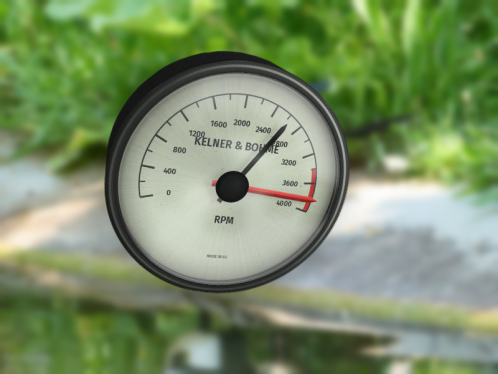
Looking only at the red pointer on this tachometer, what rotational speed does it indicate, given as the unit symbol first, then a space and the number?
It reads rpm 3800
